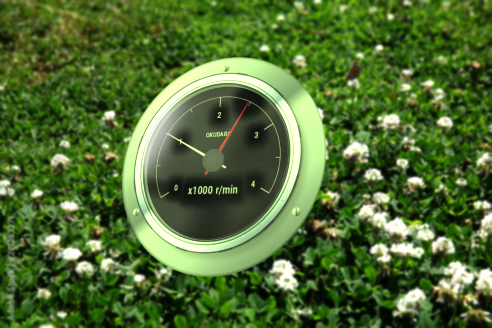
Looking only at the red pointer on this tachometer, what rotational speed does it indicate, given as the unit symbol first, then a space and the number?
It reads rpm 2500
